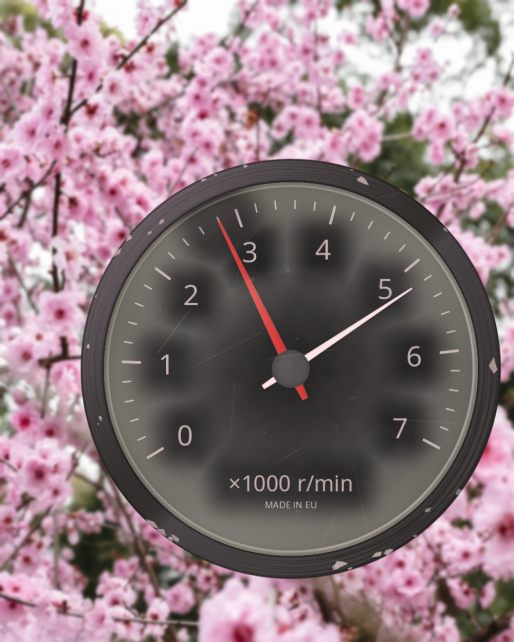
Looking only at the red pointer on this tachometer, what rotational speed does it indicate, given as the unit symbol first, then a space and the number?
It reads rpm 2800
